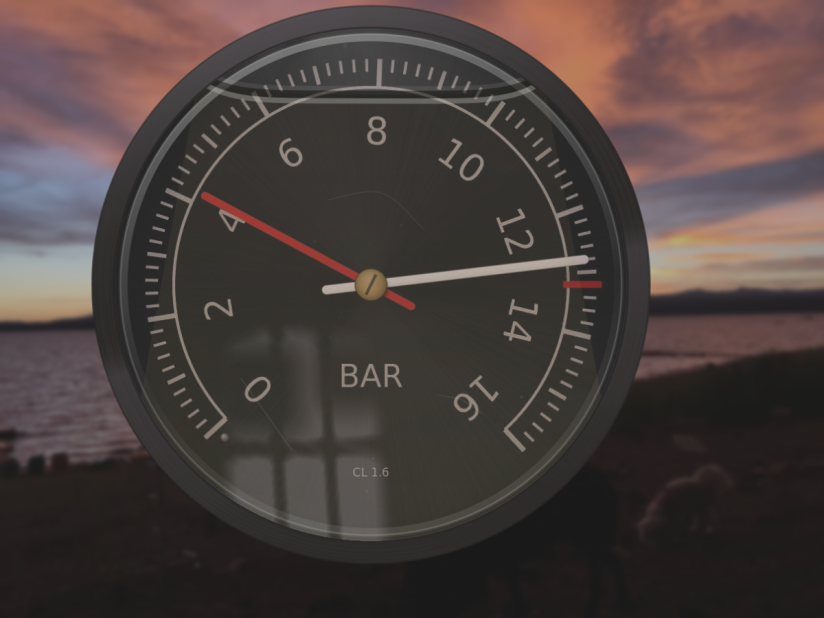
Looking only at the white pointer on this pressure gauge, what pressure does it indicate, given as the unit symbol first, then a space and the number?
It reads bar 12.8
